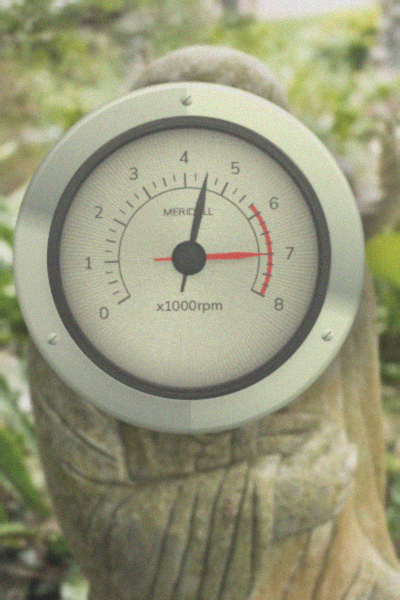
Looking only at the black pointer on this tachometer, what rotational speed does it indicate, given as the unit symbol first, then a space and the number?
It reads rpm 4500
